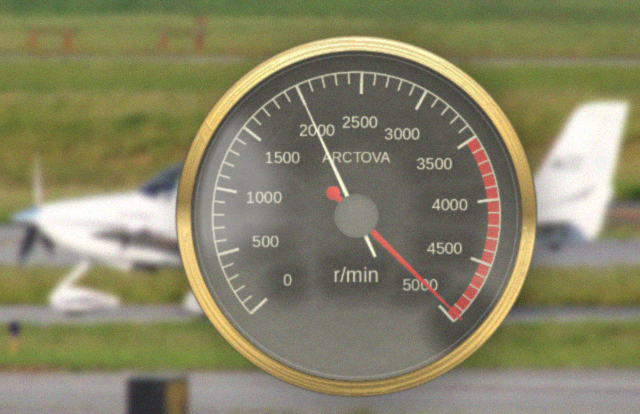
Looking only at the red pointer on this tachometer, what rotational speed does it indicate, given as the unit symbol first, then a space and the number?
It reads rpm 4950
